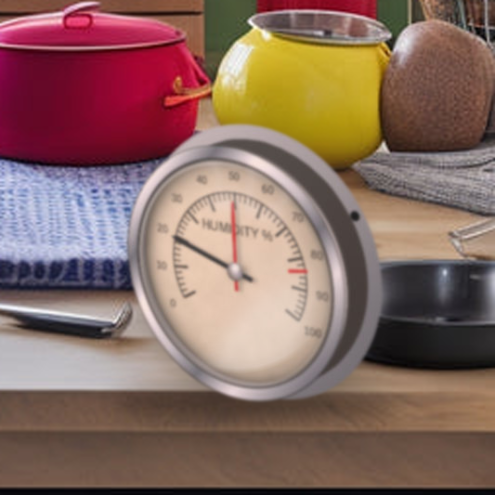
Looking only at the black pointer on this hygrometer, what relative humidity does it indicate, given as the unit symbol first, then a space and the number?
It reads % 20
